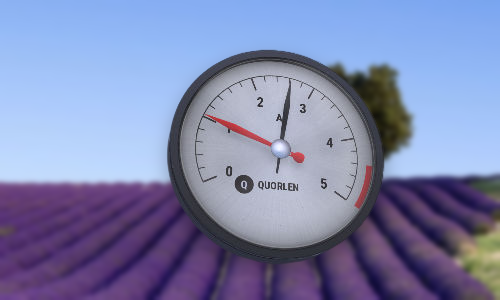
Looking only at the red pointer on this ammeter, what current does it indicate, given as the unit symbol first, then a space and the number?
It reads A 1
